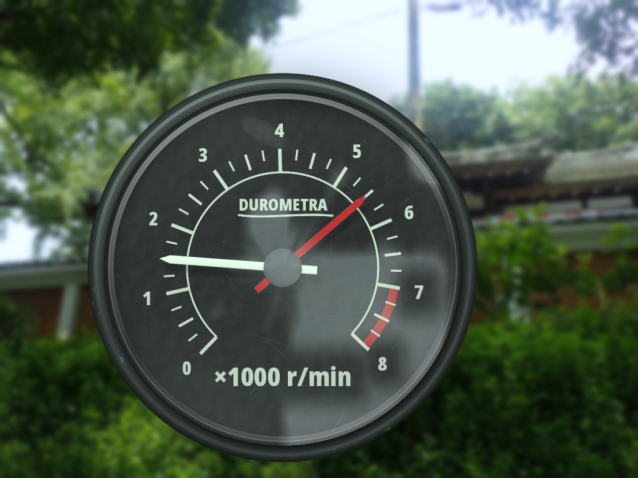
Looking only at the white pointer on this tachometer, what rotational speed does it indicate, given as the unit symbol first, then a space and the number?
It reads rpm 1500
